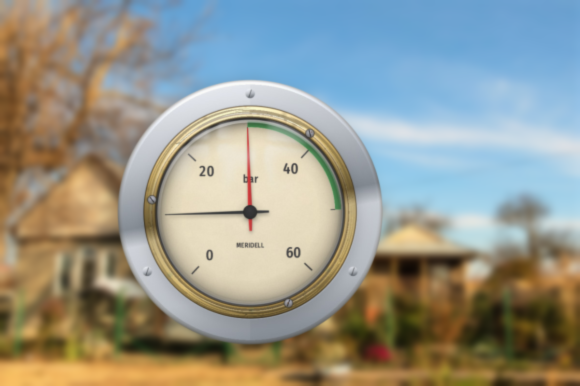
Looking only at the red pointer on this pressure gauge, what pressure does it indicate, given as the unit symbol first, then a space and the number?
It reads bar 30
